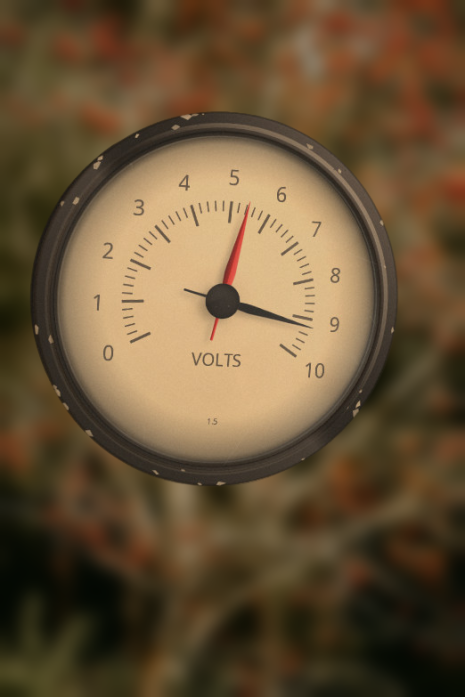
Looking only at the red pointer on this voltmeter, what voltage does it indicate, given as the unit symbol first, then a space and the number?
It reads V 5.4
